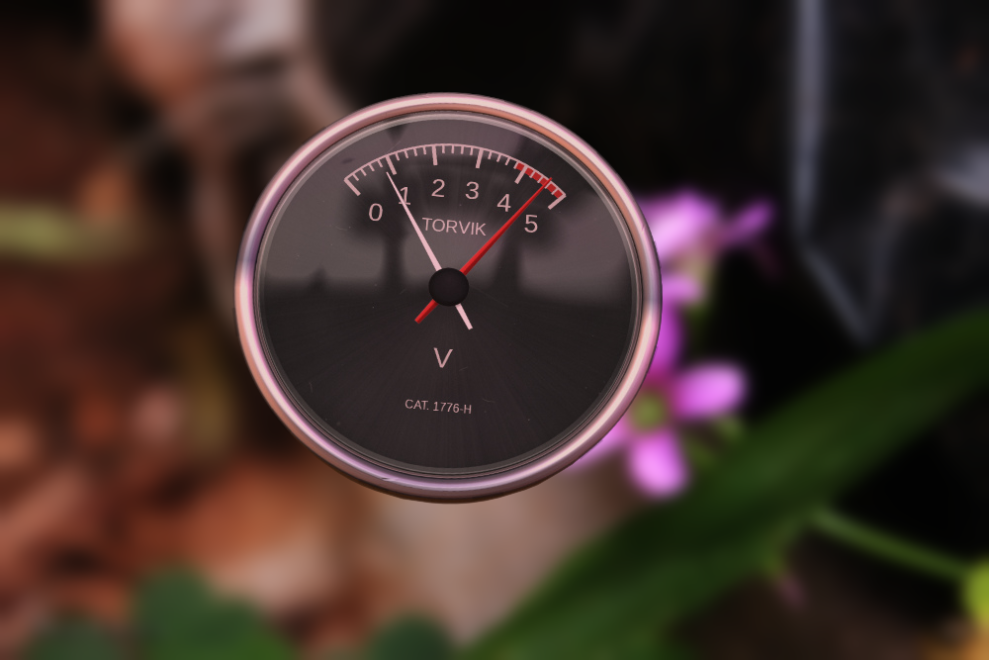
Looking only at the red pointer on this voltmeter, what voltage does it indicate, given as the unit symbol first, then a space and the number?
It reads V 4.6
